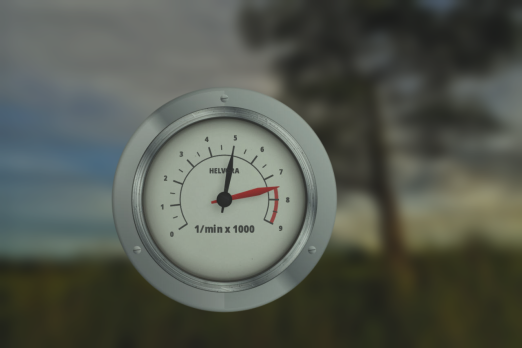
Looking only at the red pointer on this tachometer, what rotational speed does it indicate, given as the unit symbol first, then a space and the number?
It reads rpm 7500
